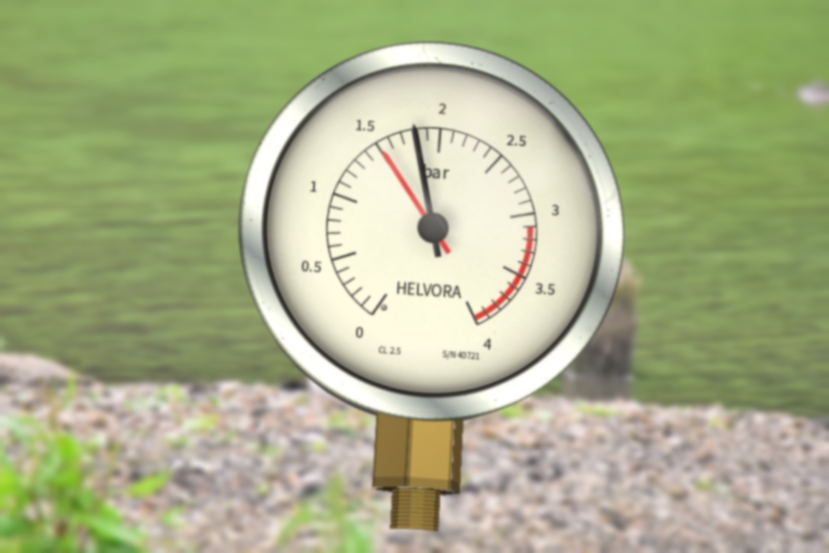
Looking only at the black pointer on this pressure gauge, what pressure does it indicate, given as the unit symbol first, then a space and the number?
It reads bar 1.8
